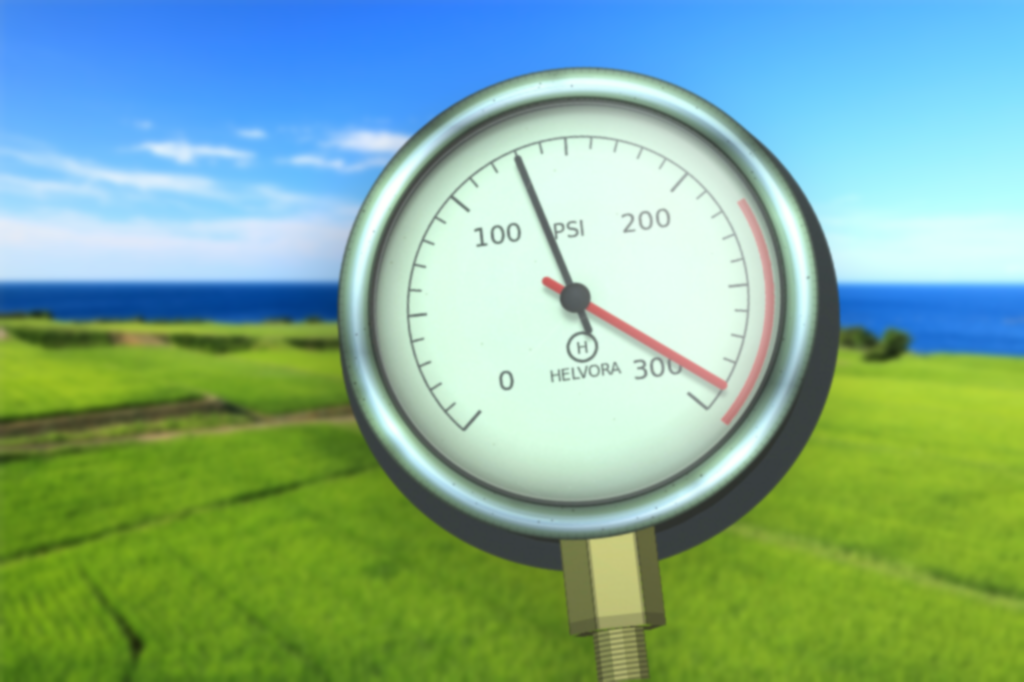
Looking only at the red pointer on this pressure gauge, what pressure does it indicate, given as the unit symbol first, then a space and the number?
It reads psi 290
